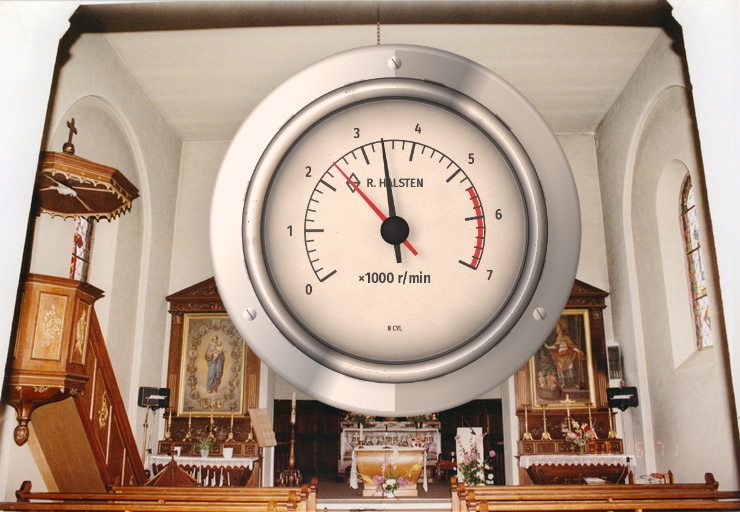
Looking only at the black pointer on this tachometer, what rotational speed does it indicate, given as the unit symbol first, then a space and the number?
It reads rpm 3400
